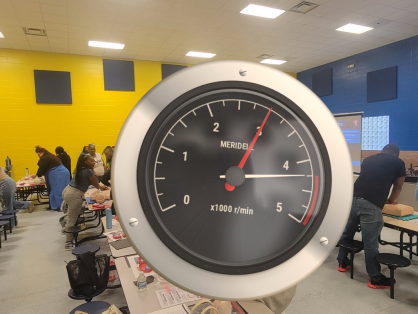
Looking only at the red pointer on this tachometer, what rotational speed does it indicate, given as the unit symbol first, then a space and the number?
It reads rpm 3000
